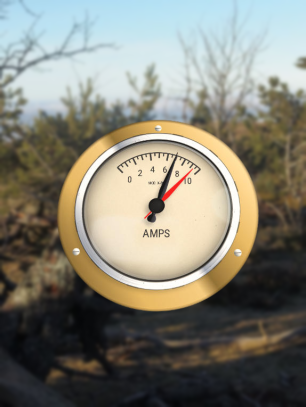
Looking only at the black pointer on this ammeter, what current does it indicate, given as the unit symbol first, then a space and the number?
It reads A 7
